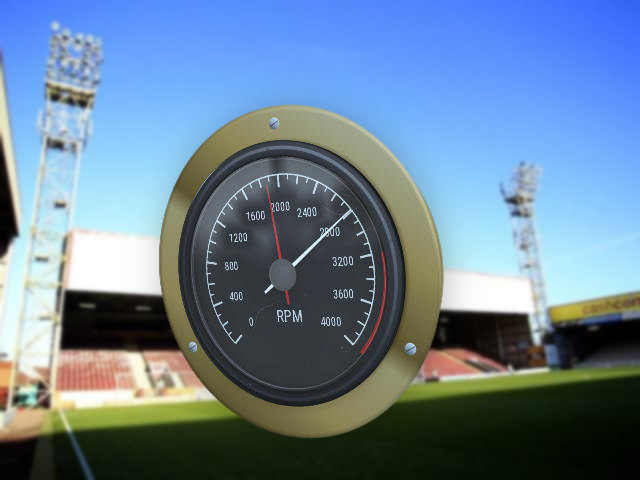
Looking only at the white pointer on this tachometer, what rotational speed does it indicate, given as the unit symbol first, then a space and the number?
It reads rpm 2800
